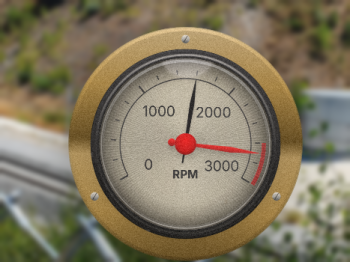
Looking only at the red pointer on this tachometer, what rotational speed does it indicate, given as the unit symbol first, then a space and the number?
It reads rpm 2700
